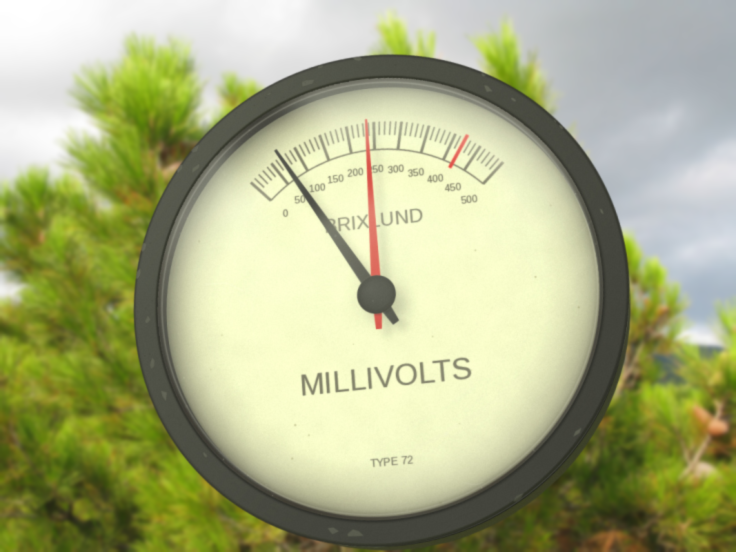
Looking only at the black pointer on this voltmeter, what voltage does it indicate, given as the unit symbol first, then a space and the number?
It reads mV 70
